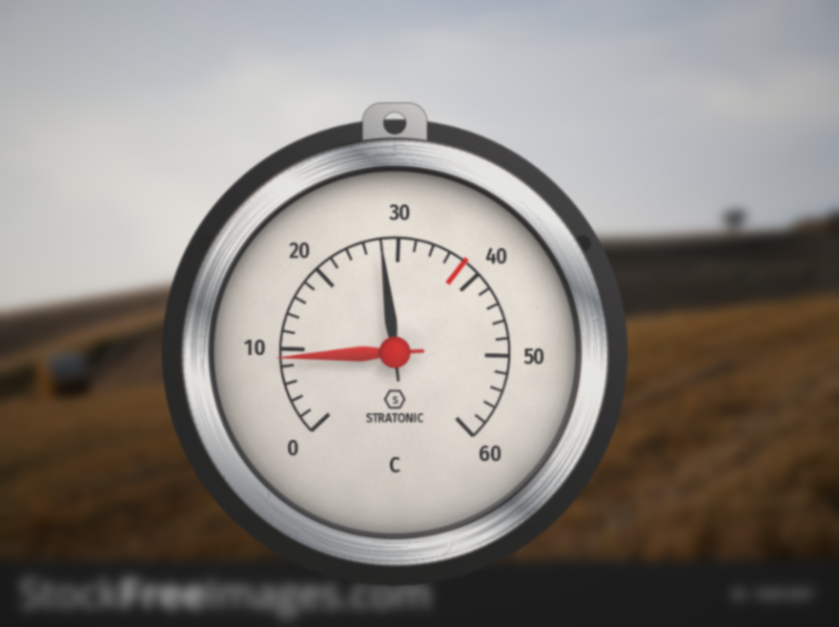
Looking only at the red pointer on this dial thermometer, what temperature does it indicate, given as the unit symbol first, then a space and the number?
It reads °C 9
